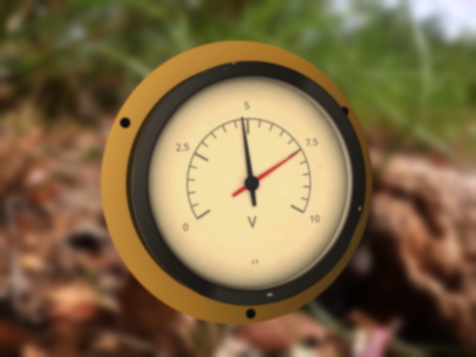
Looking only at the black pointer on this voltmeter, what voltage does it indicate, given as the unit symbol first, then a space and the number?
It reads V 4.75
